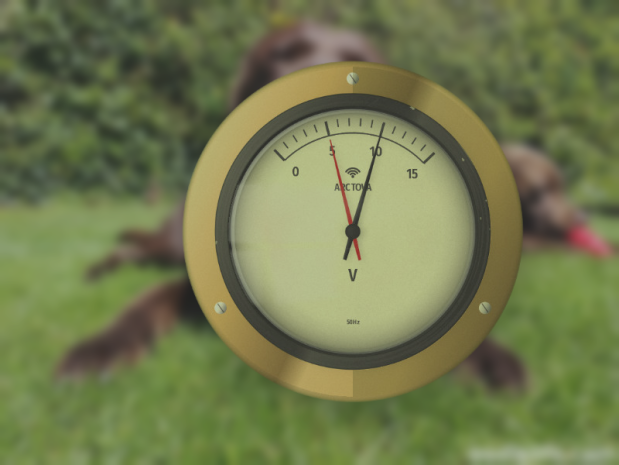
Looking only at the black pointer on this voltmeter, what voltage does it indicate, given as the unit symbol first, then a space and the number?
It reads V 10
